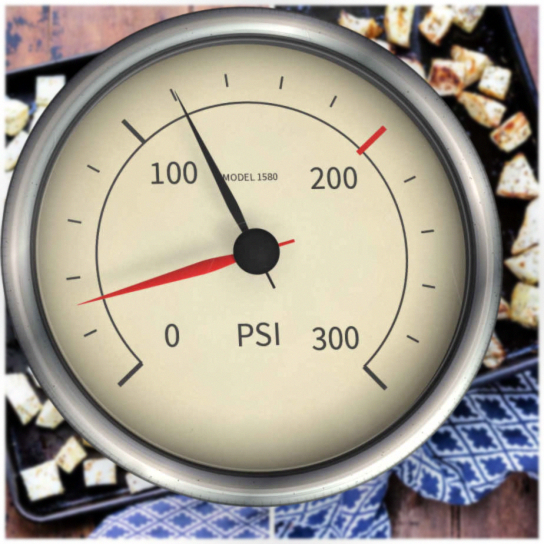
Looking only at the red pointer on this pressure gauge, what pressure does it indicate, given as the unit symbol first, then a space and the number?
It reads psi 30
